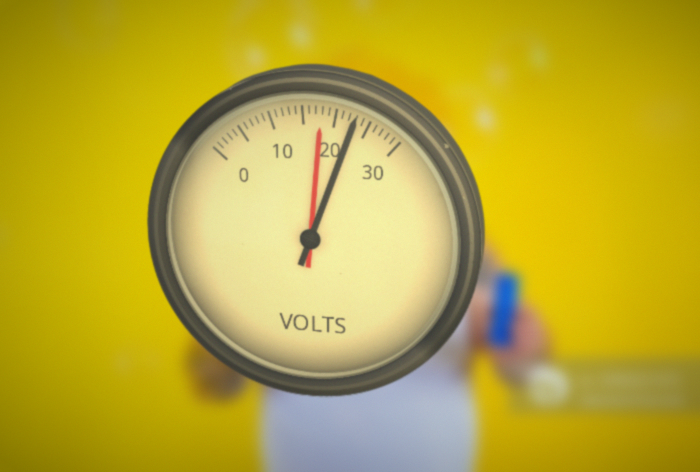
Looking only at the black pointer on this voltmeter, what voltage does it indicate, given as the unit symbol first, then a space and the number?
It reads V 23
